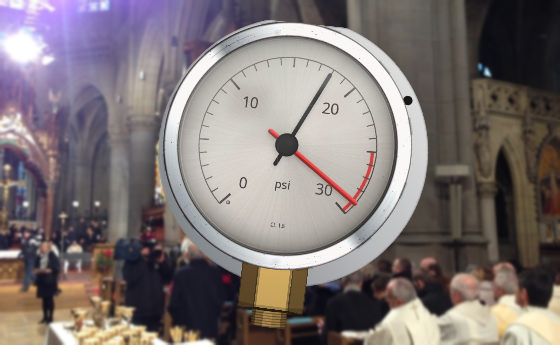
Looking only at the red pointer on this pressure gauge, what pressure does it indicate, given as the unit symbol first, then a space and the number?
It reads psi 29
